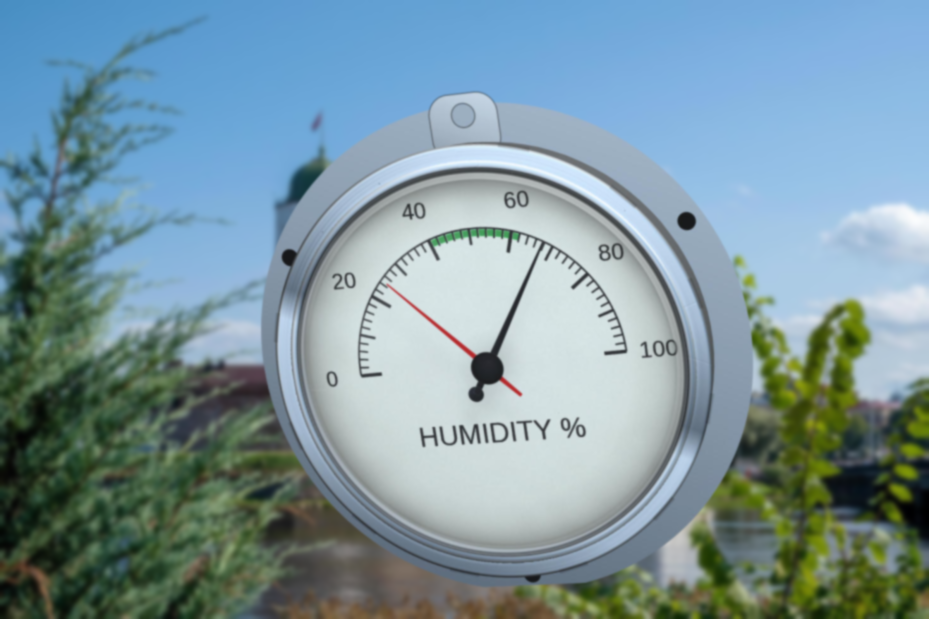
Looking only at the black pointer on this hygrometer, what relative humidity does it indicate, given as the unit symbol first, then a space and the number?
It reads % 68
